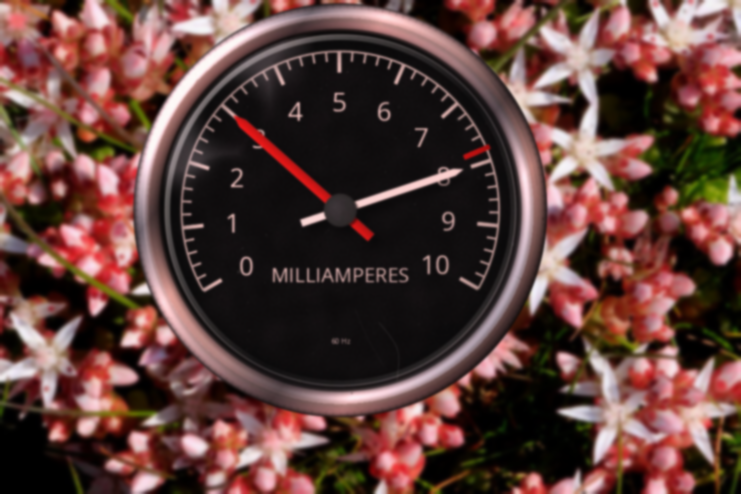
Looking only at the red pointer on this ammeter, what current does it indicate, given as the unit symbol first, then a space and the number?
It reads mA 3
